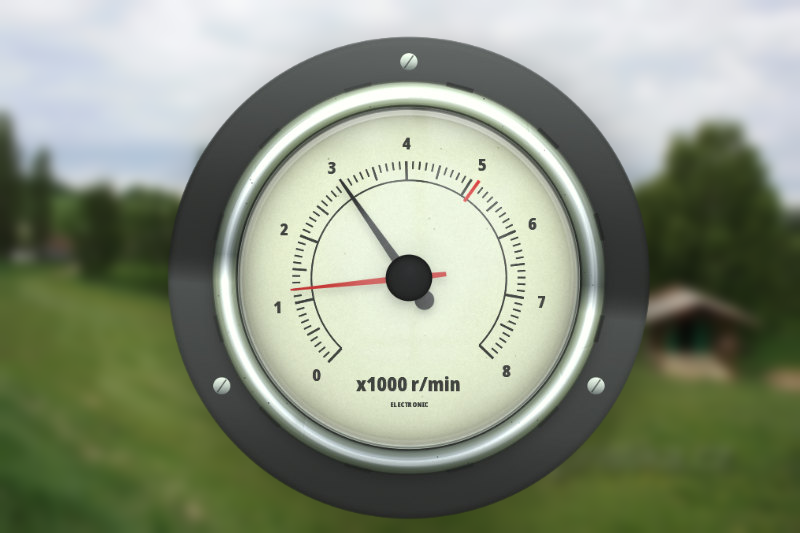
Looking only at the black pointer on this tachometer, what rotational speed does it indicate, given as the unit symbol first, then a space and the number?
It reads rpm 3000
